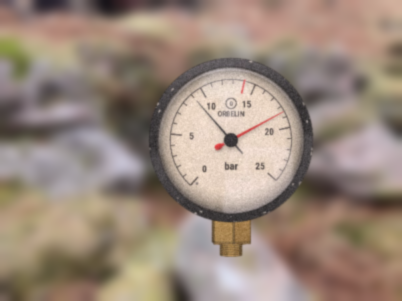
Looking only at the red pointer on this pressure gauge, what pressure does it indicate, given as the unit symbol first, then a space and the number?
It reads bar 18.5
